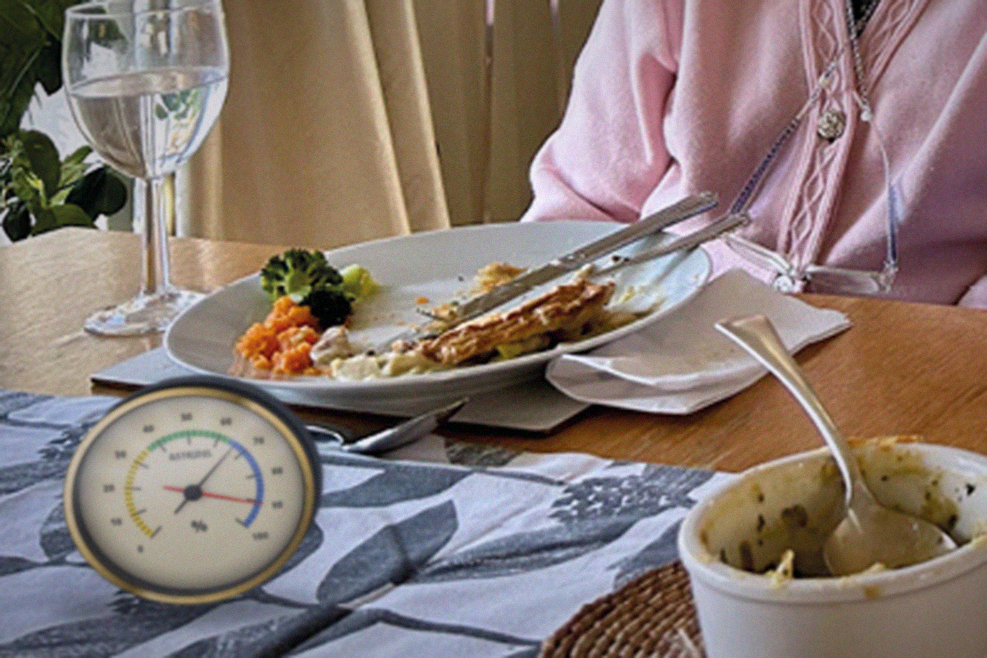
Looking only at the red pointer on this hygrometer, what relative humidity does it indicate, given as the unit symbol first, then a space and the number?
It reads % 90
